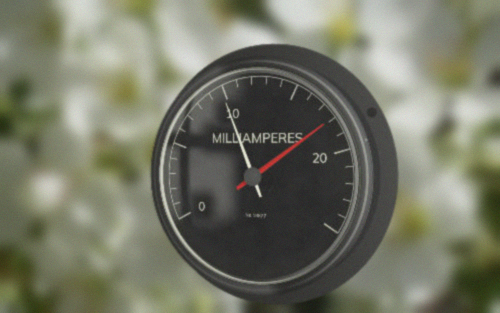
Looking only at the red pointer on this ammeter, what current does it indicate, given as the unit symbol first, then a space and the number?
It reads mA 18
